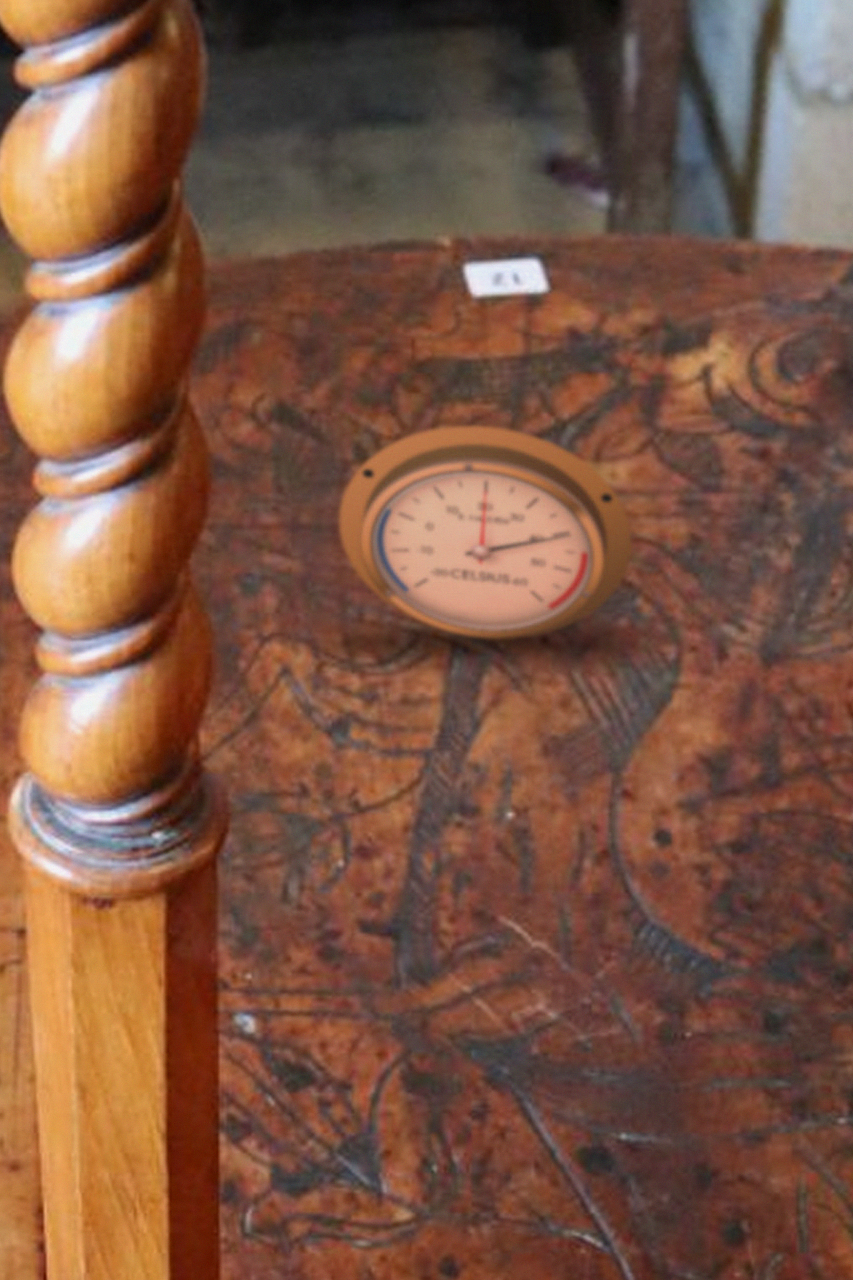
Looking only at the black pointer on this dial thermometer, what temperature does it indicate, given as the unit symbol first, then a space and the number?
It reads °C 40
